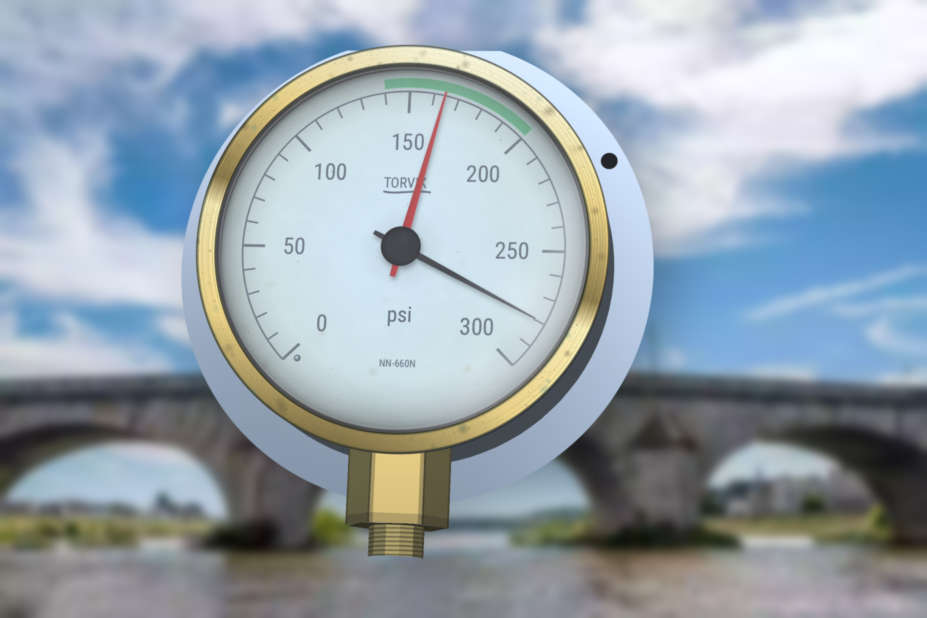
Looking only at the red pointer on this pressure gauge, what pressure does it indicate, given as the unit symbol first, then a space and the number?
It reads psi 165
